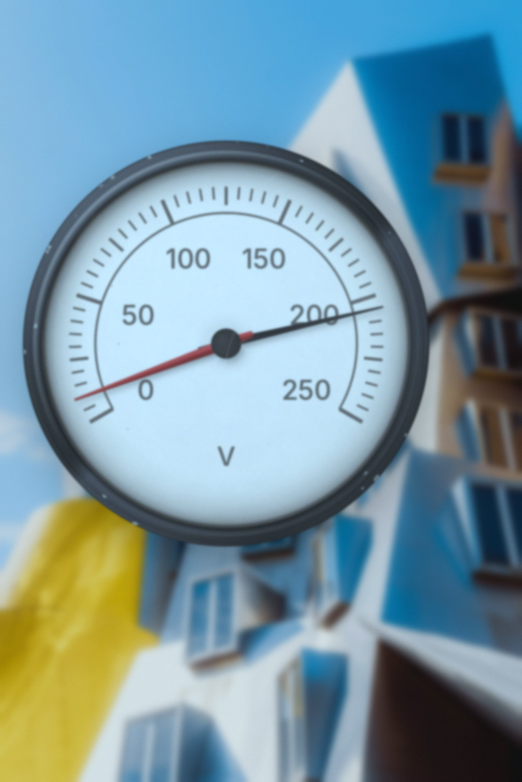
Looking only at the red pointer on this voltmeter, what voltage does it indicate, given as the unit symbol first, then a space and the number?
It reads V 10
